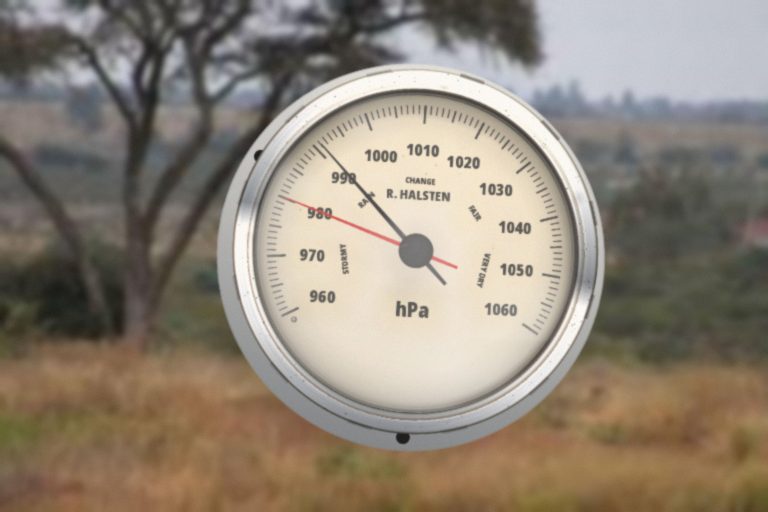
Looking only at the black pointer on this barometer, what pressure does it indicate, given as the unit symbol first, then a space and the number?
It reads hPa 991
